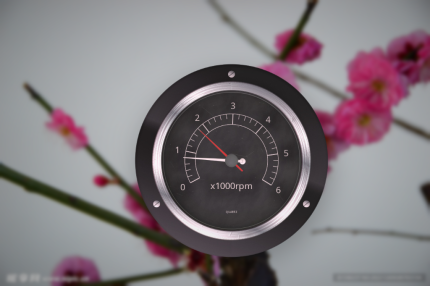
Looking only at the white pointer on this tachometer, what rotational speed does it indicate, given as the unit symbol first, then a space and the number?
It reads rpm 800
